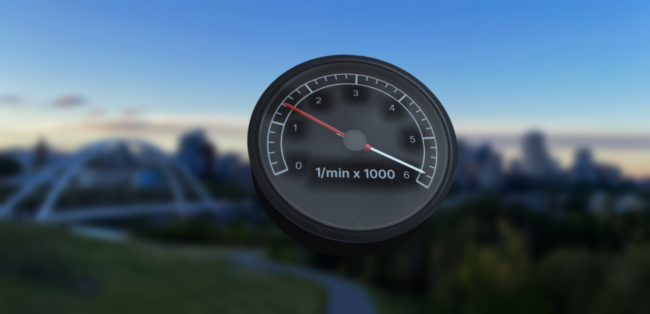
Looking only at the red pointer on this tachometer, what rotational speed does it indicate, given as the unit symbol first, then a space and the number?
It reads rpm 1400
